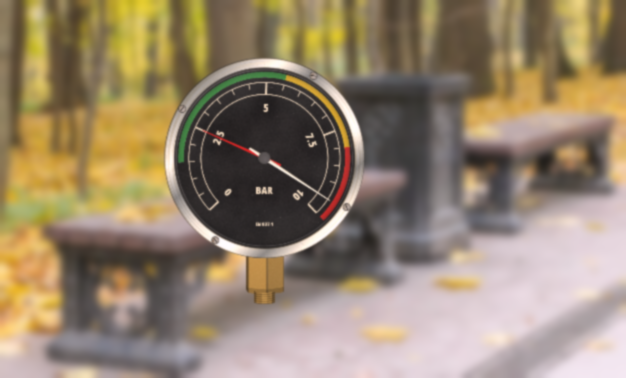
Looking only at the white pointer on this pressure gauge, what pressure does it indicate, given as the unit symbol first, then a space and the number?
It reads bar 9.5
